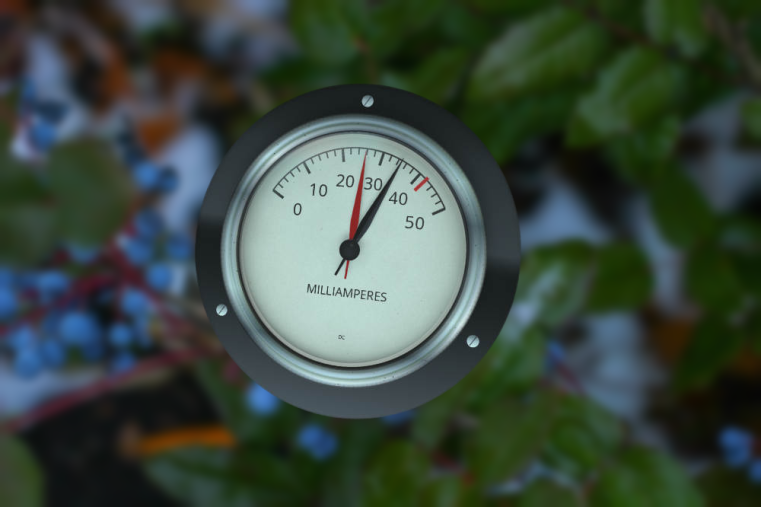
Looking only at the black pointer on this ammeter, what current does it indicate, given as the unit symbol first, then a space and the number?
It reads mA 35
